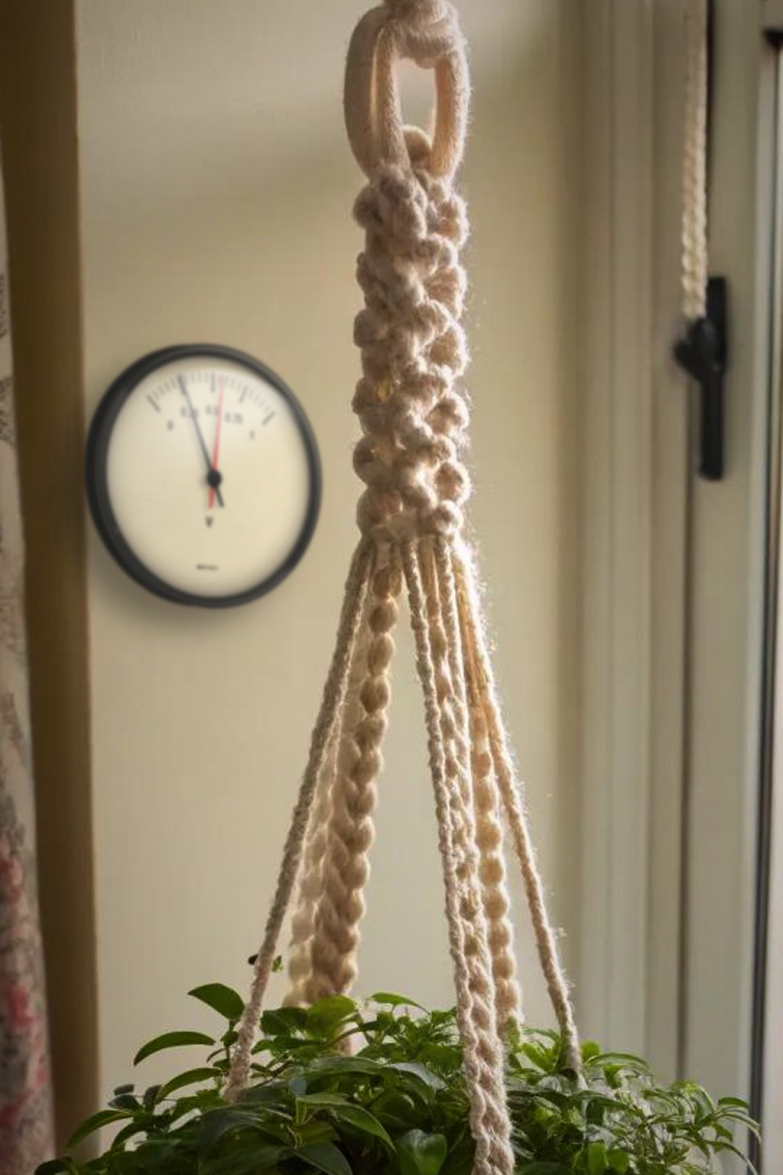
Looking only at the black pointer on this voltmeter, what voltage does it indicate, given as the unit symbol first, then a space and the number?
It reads V 0.25
